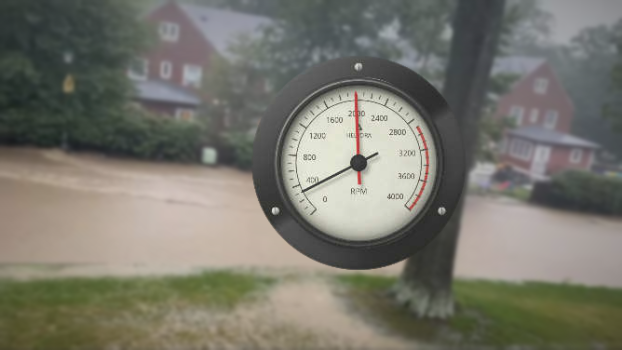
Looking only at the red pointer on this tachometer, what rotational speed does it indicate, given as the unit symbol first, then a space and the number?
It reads rpm 2000
